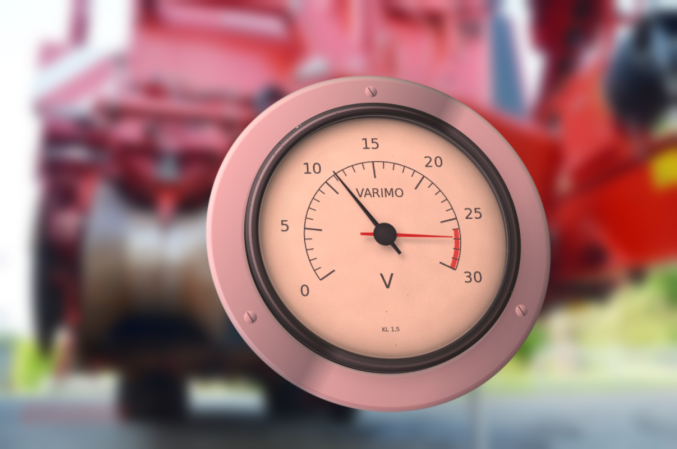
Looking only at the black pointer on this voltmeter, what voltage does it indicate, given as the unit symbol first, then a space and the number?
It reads V 11
